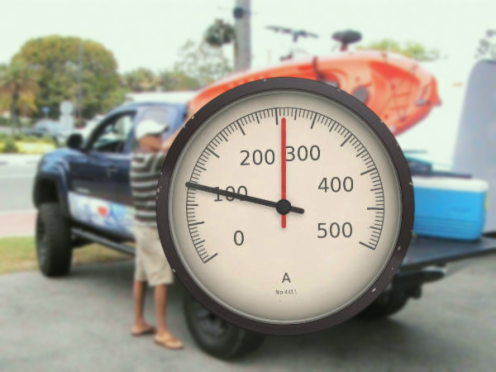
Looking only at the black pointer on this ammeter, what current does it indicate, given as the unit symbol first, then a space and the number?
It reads A 100
